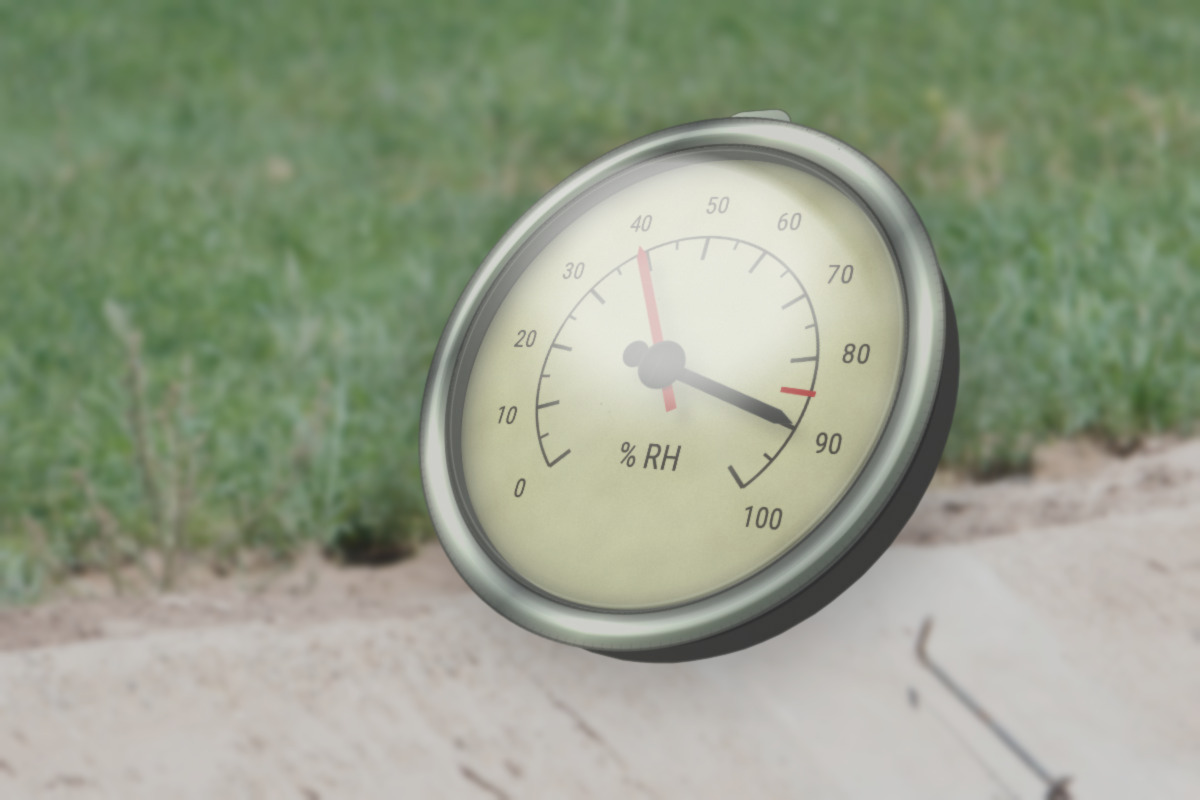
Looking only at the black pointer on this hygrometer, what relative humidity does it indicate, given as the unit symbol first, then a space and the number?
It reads % 90
